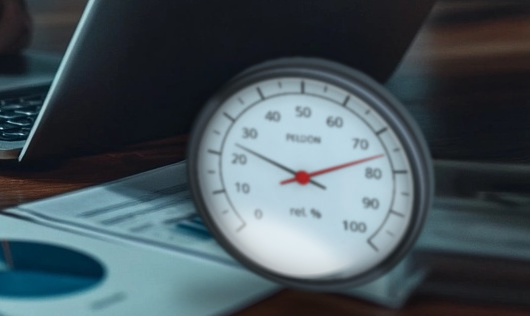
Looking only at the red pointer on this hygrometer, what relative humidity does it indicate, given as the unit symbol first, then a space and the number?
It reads % 75
